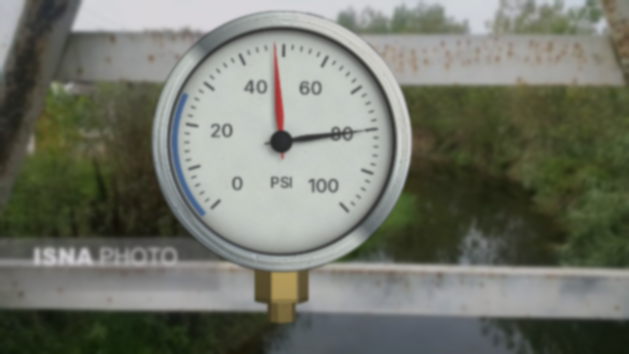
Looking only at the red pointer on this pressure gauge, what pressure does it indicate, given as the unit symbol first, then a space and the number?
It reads psi 48
